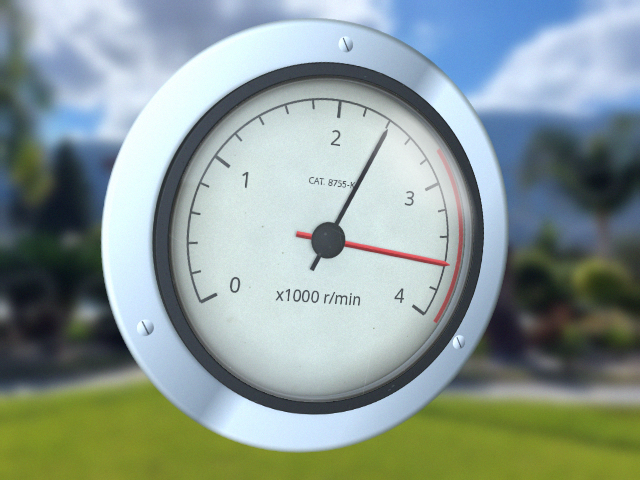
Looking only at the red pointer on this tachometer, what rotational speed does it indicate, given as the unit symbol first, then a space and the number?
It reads rpm 3600
